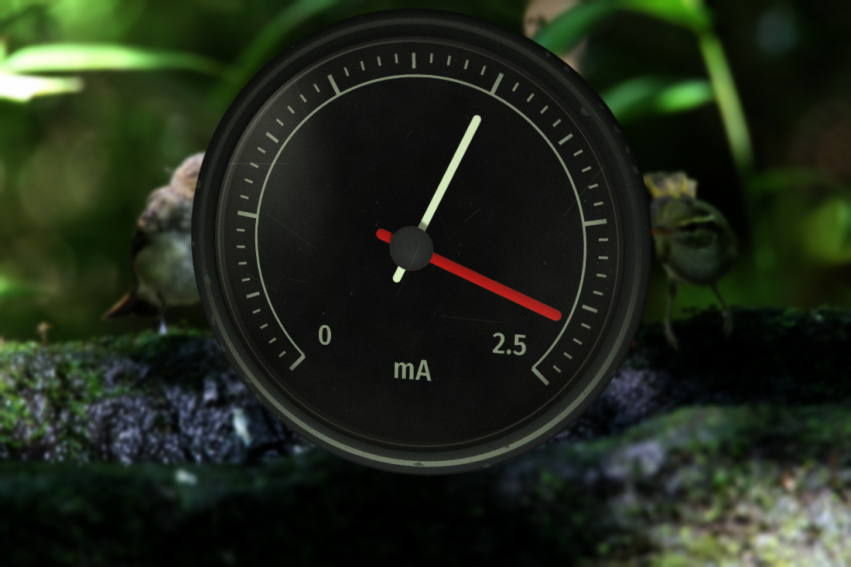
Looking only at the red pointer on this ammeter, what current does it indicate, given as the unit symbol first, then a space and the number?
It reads mA 2.3
